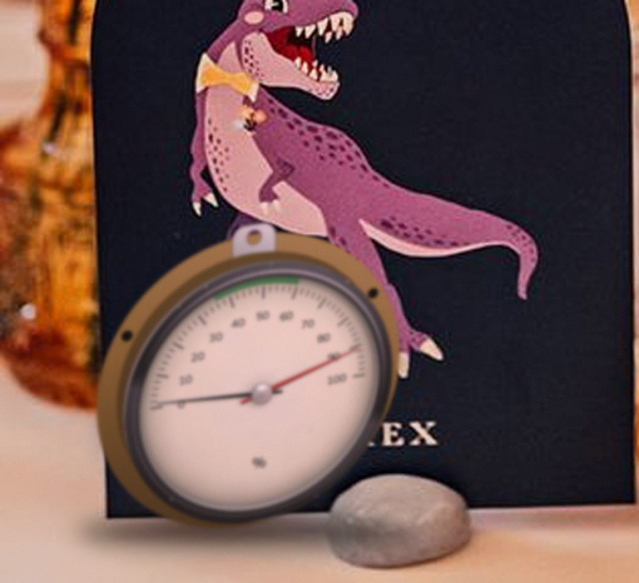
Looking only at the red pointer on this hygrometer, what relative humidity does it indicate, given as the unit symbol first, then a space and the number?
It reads % 90
